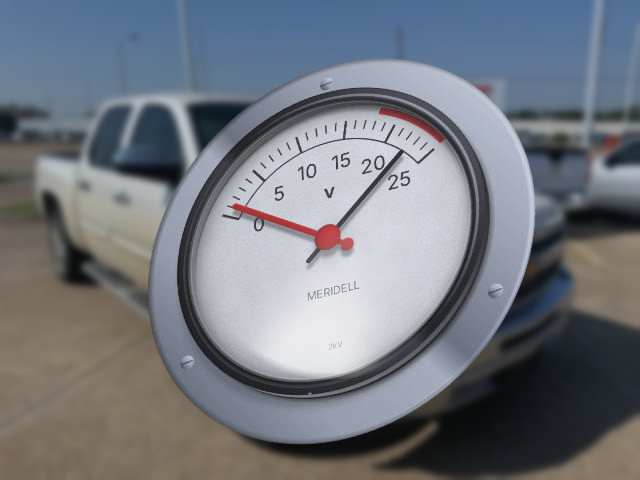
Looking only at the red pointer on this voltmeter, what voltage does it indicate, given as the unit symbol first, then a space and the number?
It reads V 1
